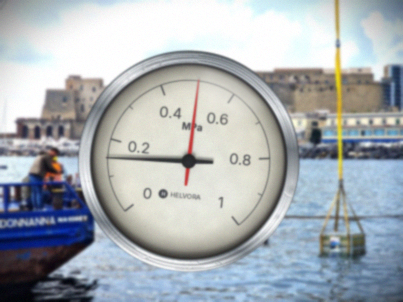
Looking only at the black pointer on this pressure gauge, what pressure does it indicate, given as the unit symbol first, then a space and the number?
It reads MPa 0.15
